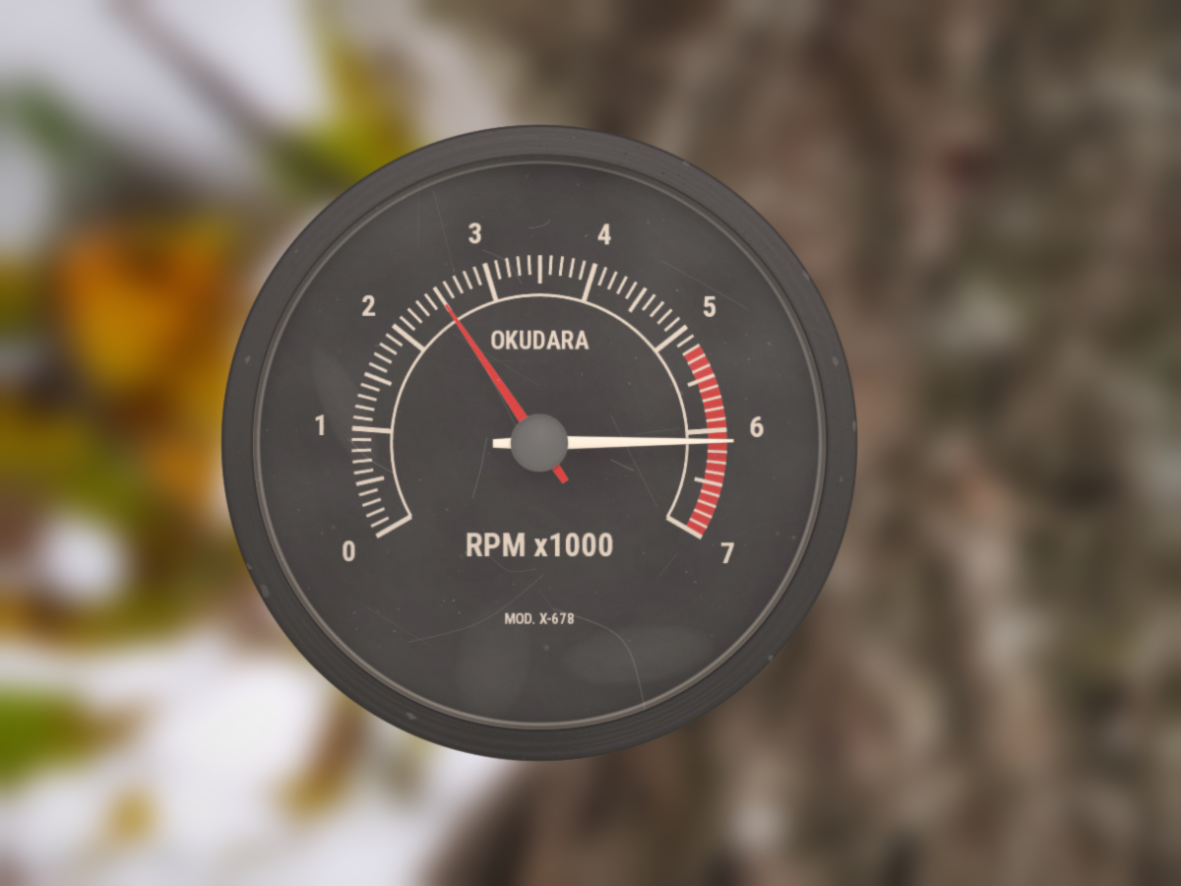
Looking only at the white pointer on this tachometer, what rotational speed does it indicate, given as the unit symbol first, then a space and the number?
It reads rpm 6100
